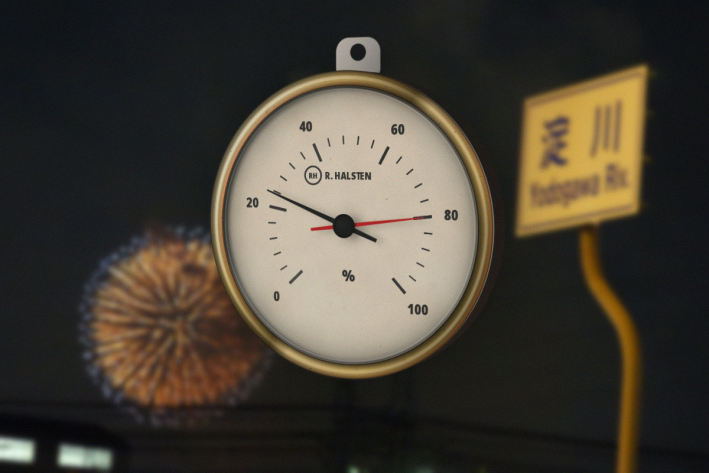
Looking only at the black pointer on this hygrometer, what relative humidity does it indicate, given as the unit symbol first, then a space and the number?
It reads % 24
